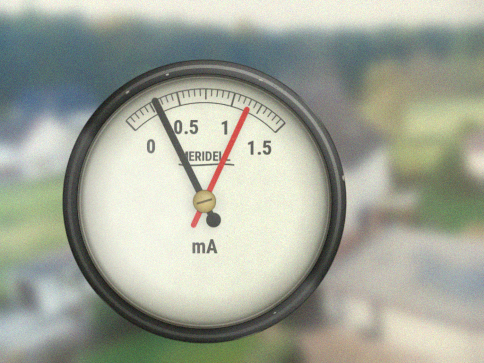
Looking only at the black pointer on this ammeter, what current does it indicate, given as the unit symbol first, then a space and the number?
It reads mA 0.3
